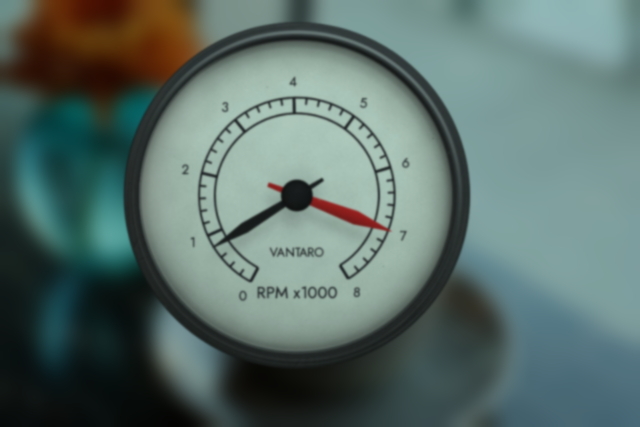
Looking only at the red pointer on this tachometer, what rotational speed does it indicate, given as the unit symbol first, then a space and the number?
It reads rpm 7000
